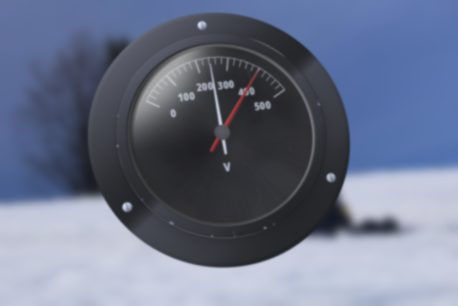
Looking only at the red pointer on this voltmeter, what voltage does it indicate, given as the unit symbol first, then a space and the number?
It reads V 400
